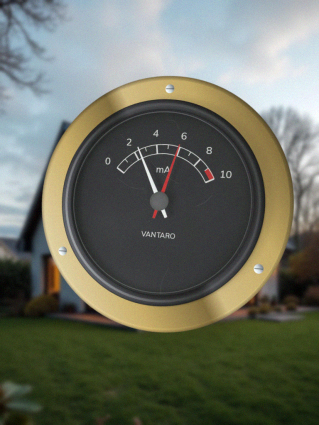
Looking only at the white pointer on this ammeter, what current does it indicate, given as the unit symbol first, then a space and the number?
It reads mA 2.5
